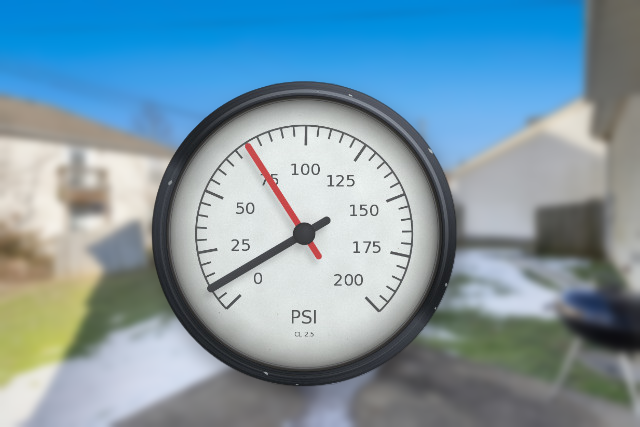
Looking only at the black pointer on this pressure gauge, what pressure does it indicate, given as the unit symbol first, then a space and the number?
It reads psi 10
